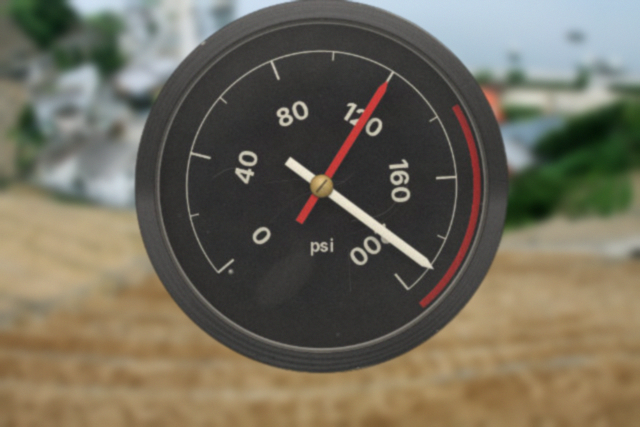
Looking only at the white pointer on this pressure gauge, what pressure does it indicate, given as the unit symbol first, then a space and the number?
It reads psi 190
